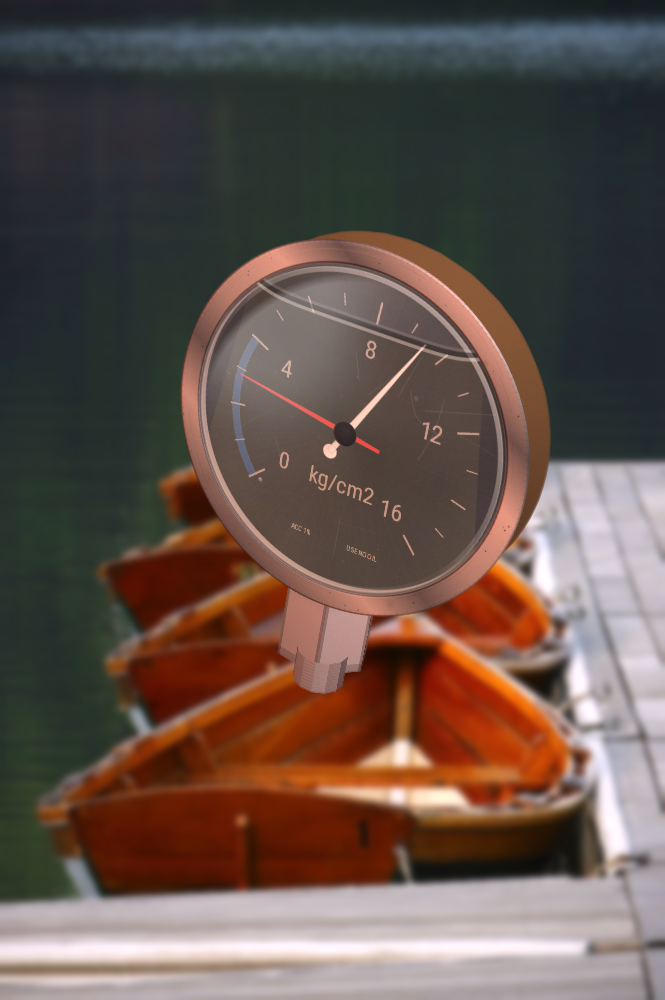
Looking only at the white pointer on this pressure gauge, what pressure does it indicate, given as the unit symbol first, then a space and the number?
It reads kg/cm² 9.5
